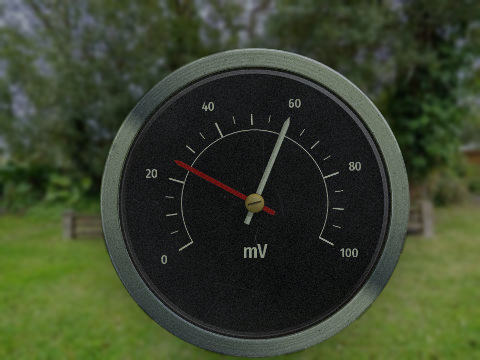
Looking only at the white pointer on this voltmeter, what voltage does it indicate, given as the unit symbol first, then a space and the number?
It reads mV 60
